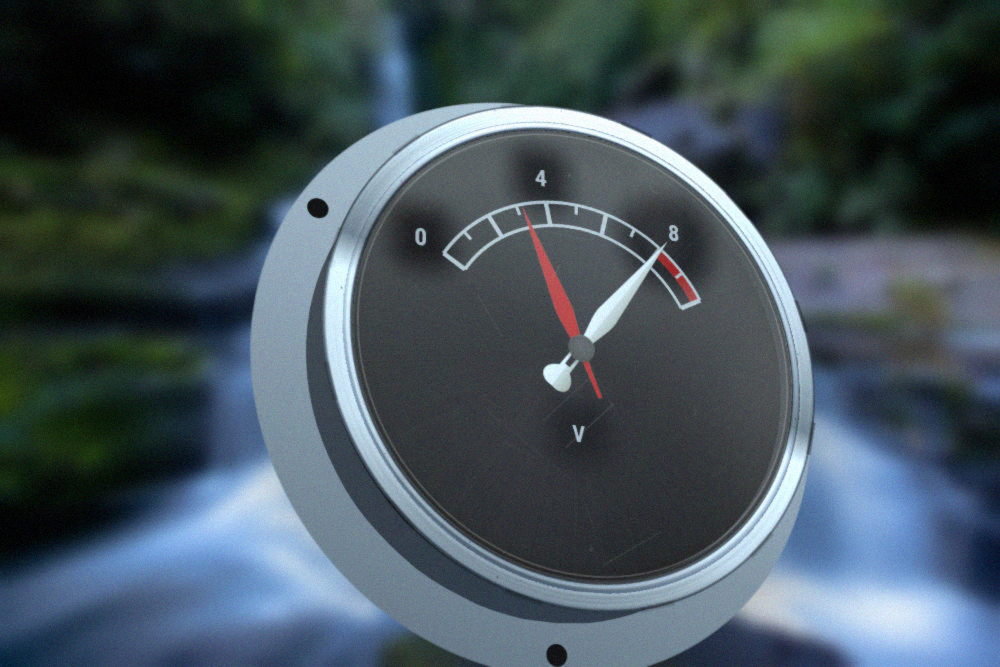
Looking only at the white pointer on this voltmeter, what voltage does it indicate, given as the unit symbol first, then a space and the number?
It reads V 8
